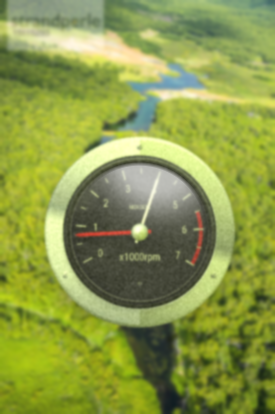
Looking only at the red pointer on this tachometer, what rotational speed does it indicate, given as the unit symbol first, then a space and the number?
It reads rpm 750
